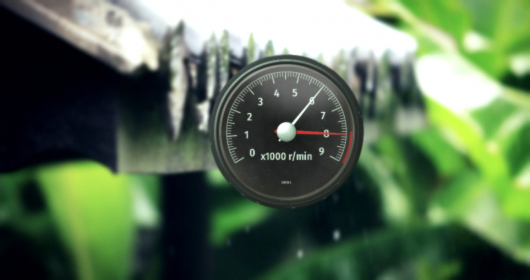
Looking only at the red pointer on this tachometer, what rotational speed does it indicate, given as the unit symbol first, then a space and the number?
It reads rpm 8000
